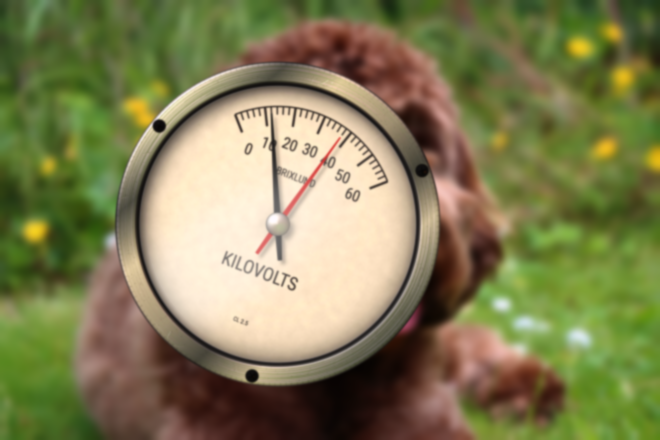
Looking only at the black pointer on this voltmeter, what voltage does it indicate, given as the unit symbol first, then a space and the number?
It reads kV 12
